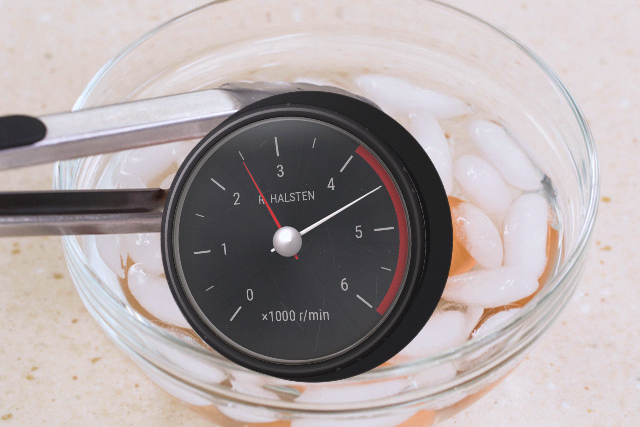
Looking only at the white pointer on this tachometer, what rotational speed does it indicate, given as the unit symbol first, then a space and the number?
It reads rpm 4500
